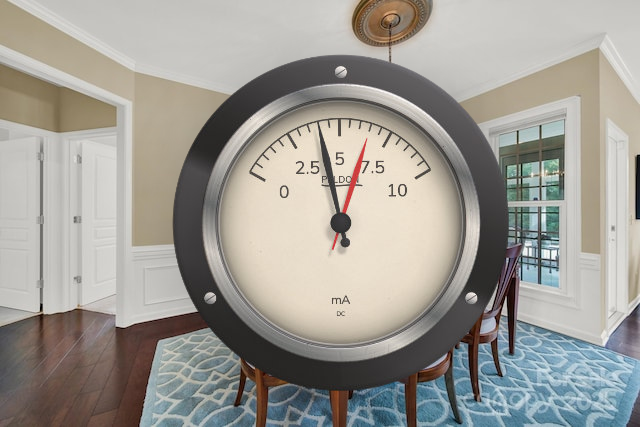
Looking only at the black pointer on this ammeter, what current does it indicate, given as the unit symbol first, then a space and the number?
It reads mA 4
